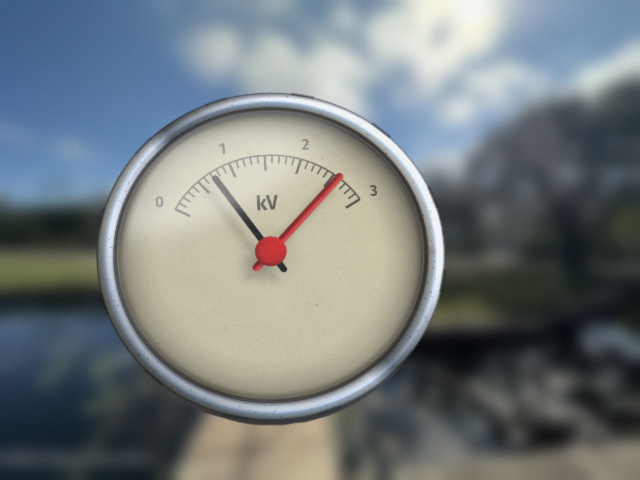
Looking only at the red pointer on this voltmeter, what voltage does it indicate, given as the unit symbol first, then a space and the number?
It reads kV 2.6
